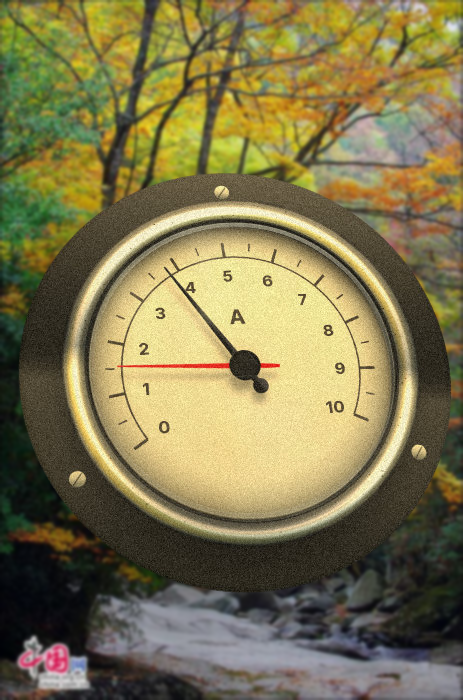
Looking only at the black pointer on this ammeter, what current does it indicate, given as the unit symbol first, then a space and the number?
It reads A 3.75
